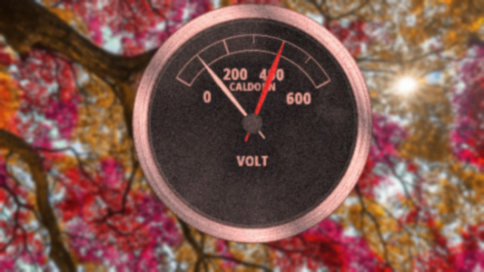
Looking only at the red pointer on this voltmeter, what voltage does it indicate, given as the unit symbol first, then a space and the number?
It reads V 400
